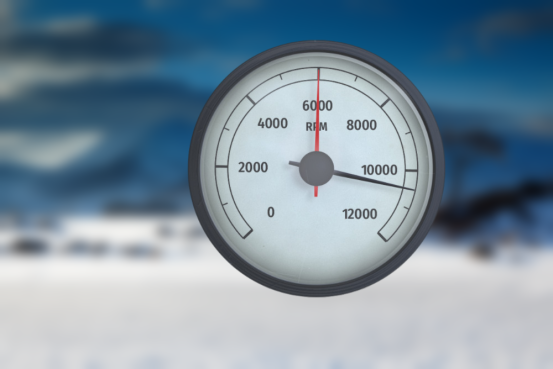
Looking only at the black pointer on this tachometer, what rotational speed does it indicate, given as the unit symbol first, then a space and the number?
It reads rpm 10500
